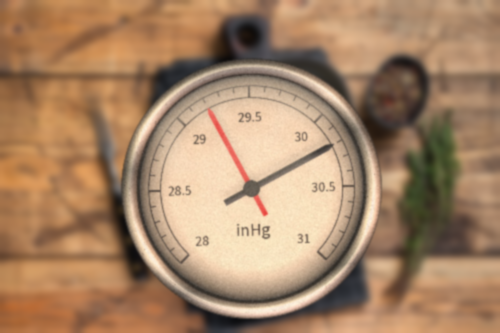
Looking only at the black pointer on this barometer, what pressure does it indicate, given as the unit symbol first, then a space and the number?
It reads inHg 30.2
